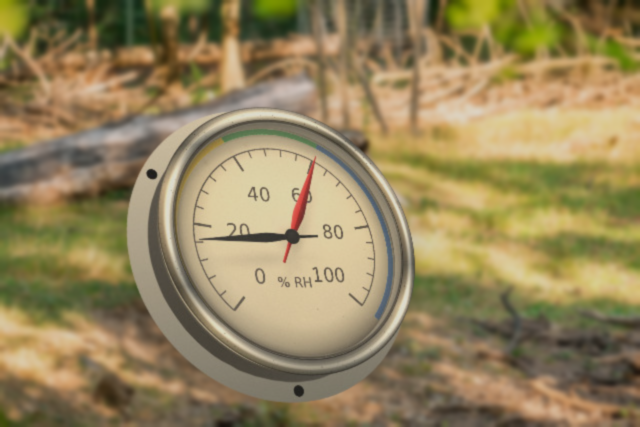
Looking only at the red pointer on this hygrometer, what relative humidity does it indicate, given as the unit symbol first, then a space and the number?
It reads % 60
